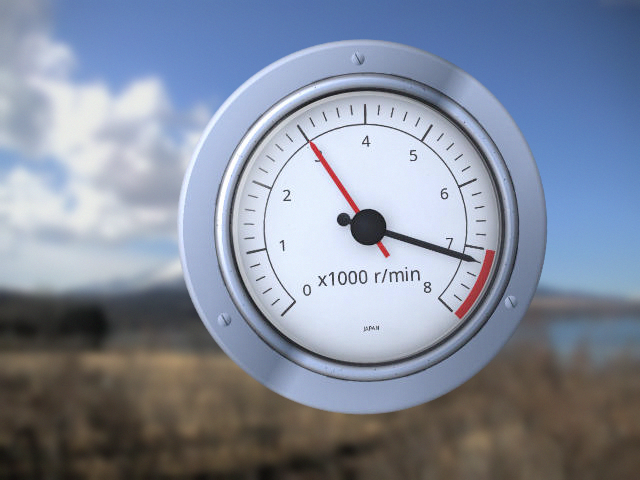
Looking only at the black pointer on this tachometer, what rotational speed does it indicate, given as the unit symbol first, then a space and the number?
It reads rpm 7200
